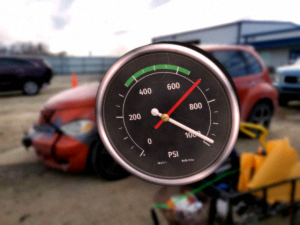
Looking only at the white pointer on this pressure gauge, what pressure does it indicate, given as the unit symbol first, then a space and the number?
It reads psi 975
